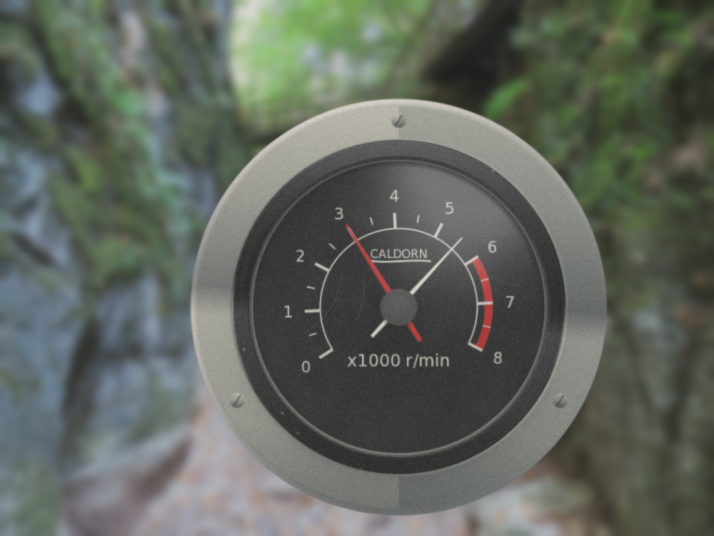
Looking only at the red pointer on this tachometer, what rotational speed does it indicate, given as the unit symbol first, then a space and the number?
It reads rpm 3000
